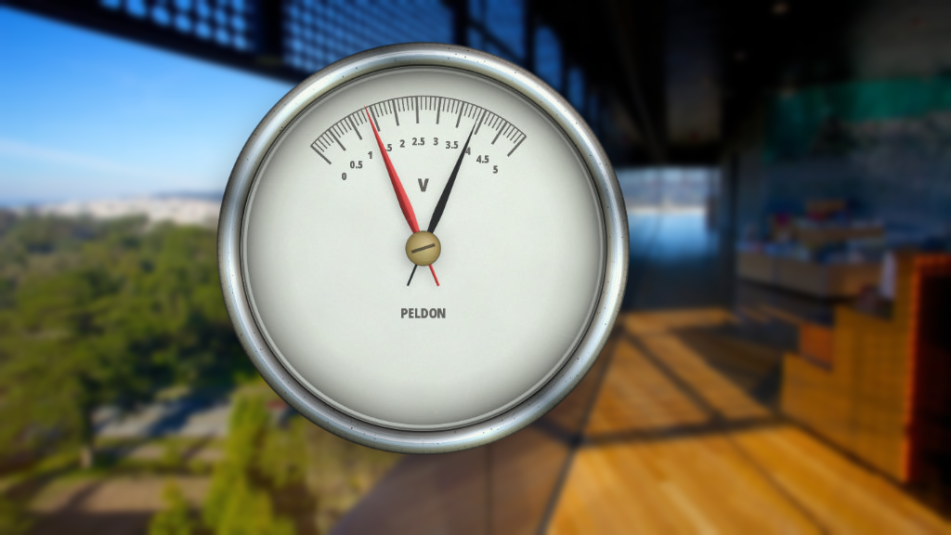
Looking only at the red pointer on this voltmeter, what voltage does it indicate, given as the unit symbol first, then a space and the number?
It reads V 1.4
